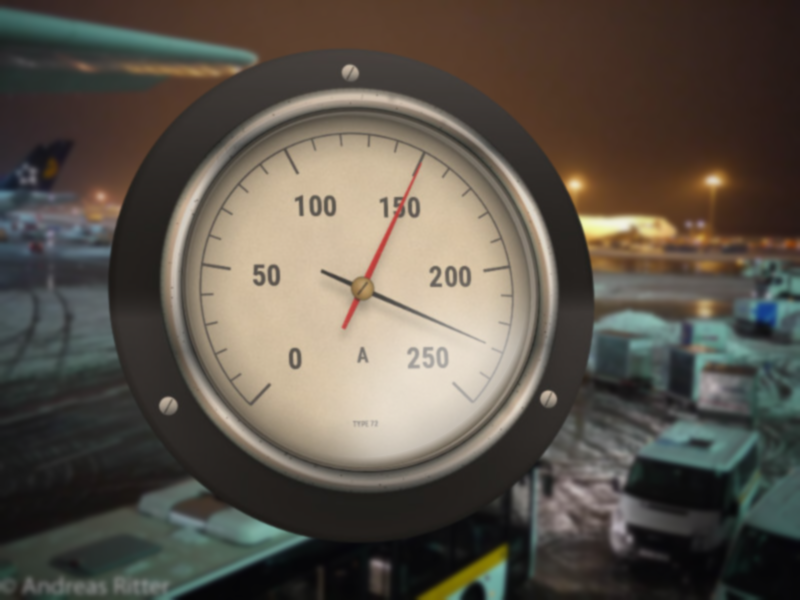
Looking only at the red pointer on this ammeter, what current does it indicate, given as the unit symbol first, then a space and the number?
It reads A 150
